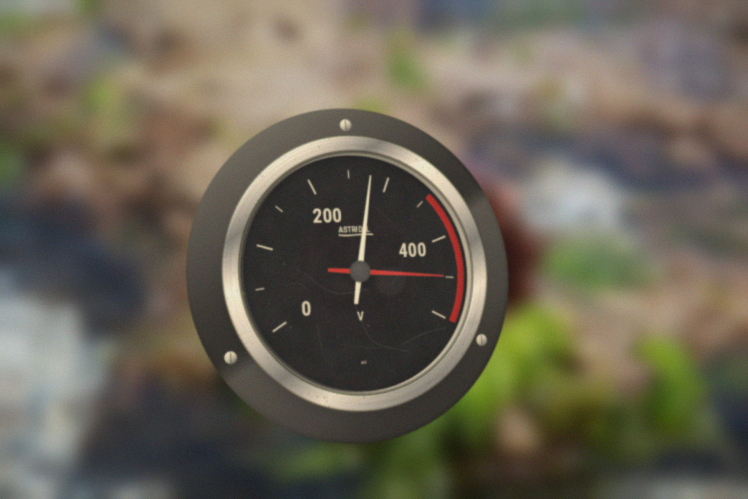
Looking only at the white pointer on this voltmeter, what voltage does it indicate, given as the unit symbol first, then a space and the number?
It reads V 275
